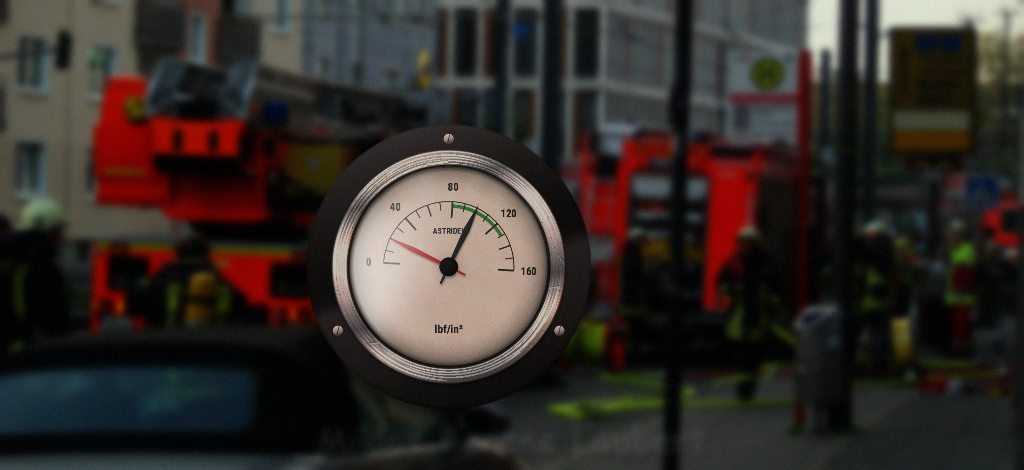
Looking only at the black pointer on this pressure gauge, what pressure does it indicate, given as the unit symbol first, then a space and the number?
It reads psi 100
